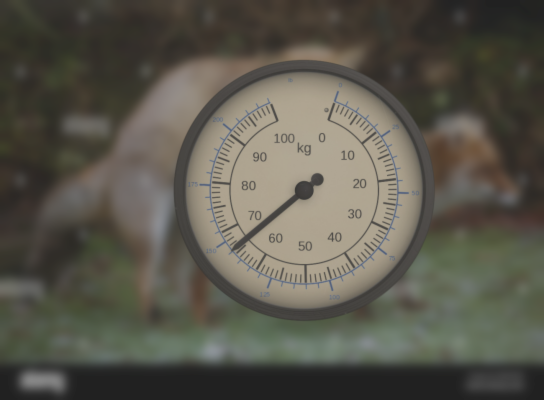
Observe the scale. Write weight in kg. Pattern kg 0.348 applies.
kg 66
